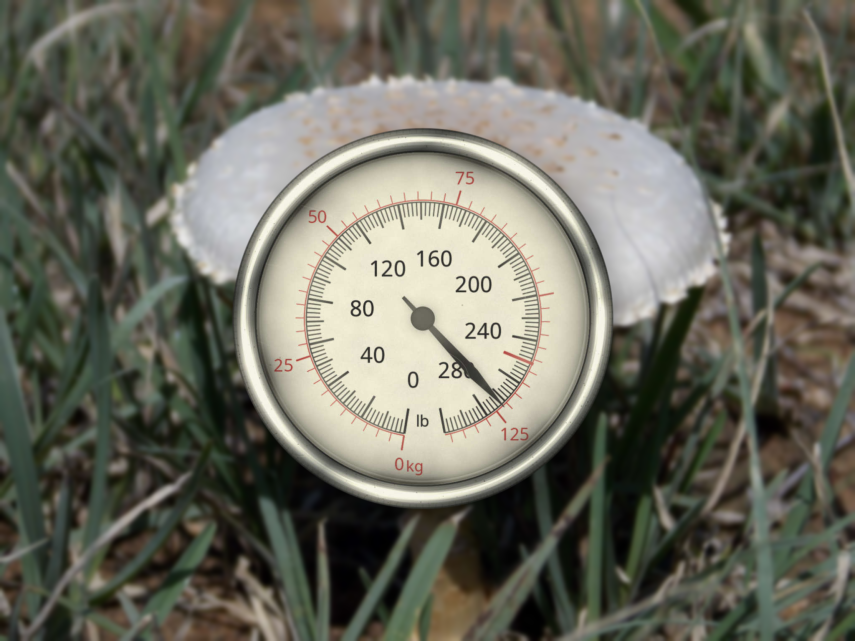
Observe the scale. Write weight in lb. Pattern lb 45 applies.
lb 272
